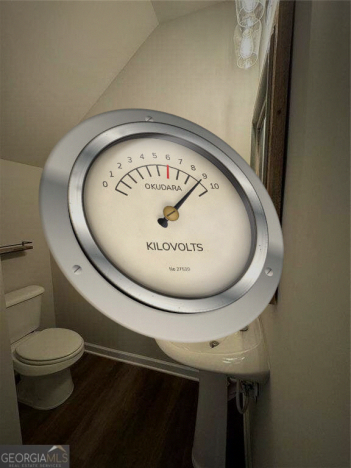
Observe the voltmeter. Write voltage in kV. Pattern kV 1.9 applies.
kV 9
